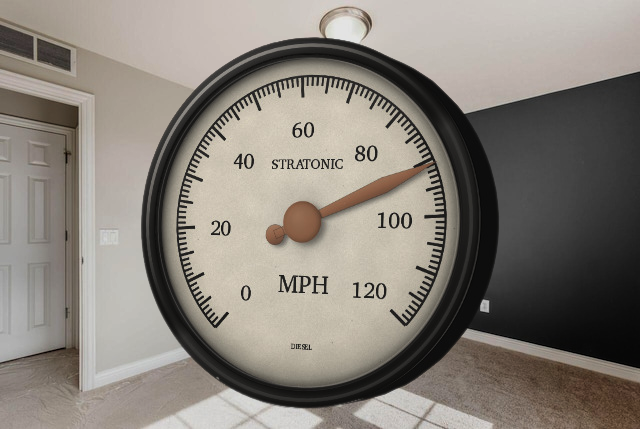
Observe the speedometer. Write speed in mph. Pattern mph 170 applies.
mph 91
